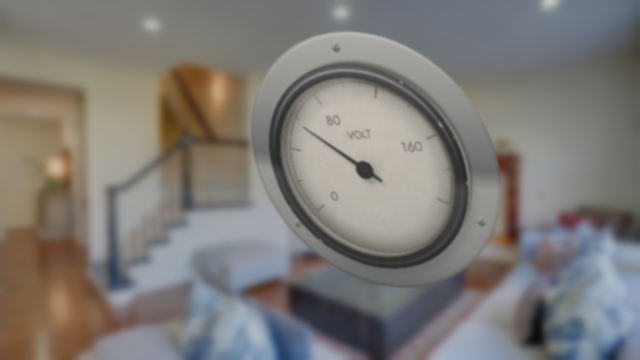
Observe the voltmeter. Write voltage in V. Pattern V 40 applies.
V 60
